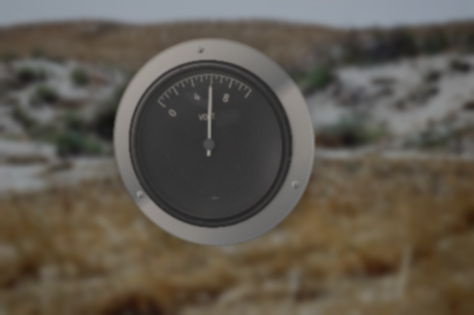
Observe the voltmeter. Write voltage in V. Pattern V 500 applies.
V 6
